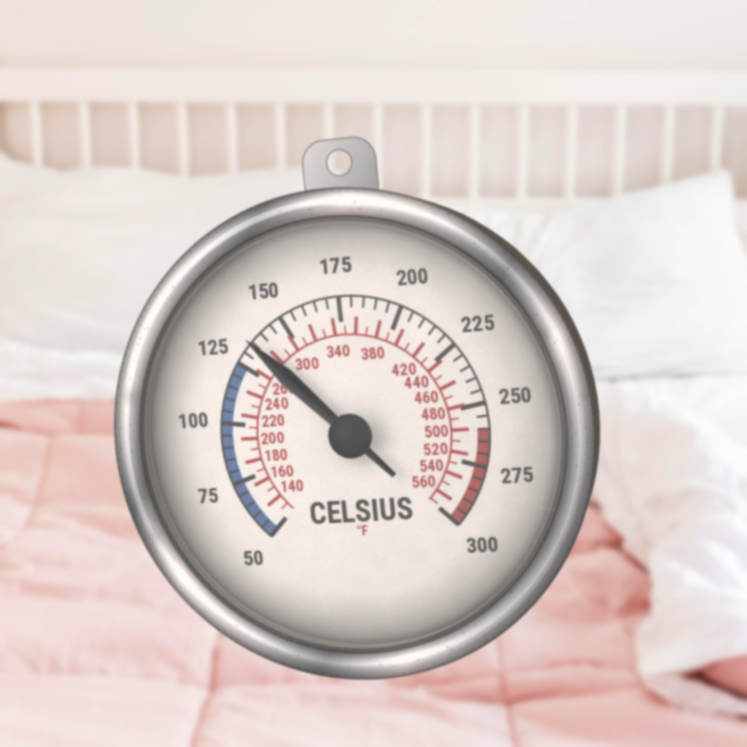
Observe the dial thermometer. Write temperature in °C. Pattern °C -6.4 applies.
°C 135
